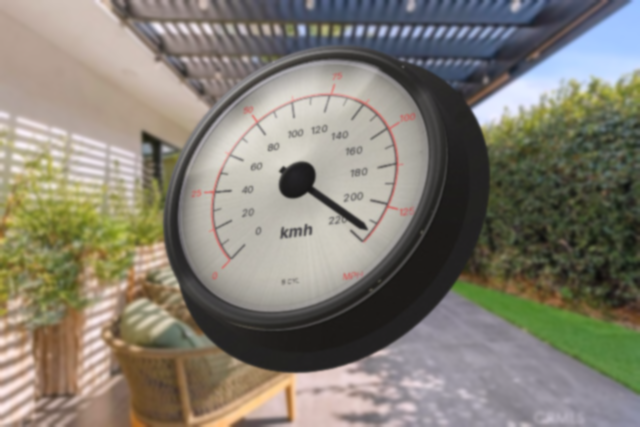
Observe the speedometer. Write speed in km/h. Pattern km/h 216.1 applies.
km/h 215
